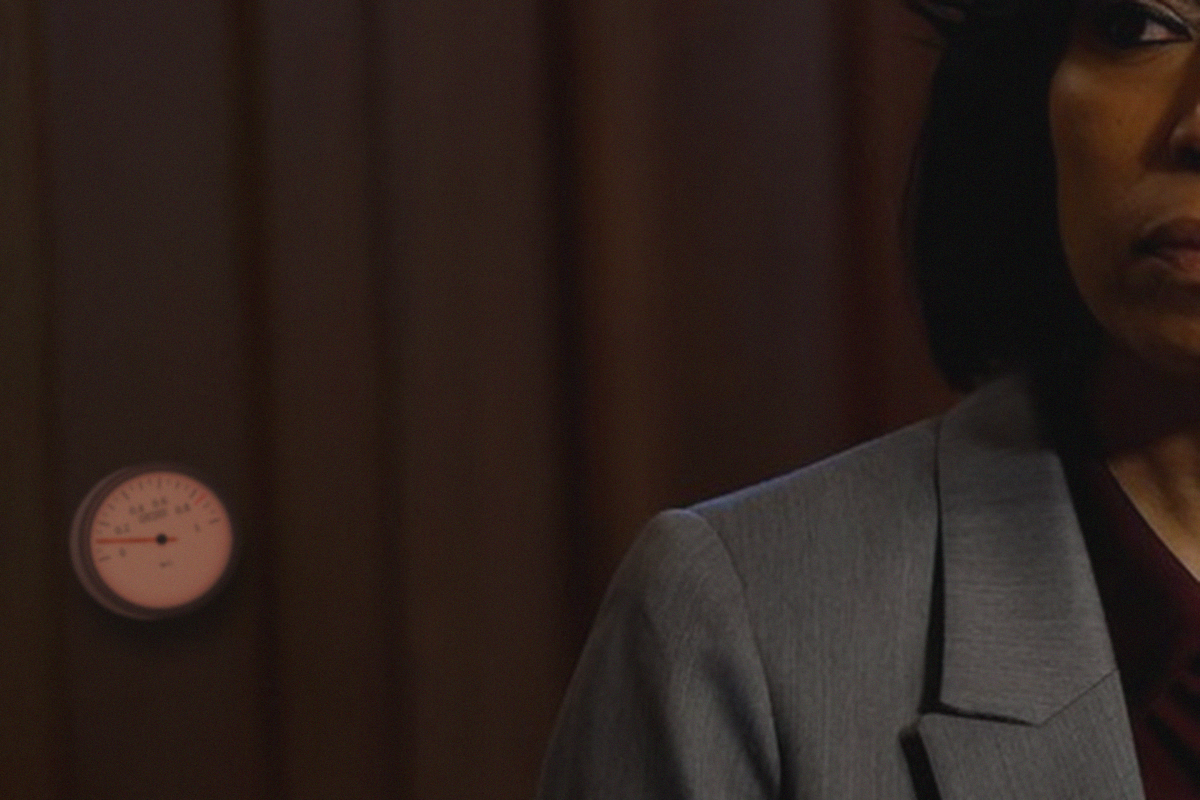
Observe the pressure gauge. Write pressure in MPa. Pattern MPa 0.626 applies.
MPa 0.1
